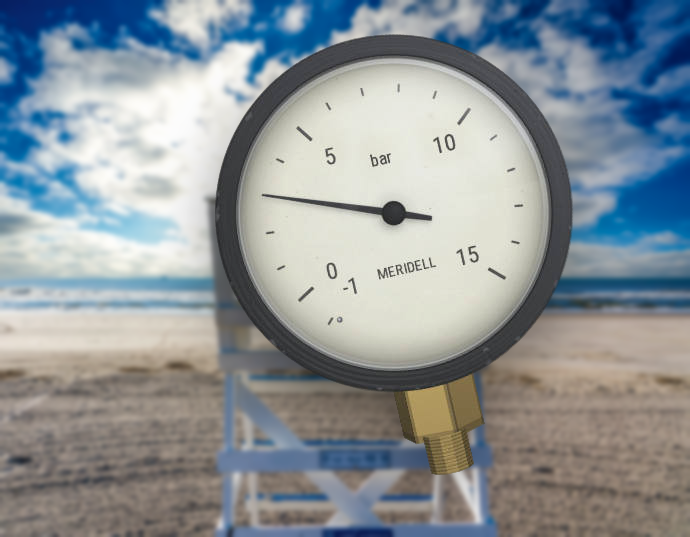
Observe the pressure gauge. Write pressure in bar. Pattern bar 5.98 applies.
bar 3
